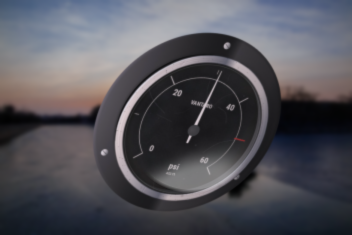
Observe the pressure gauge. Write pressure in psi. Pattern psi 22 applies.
psi 30
